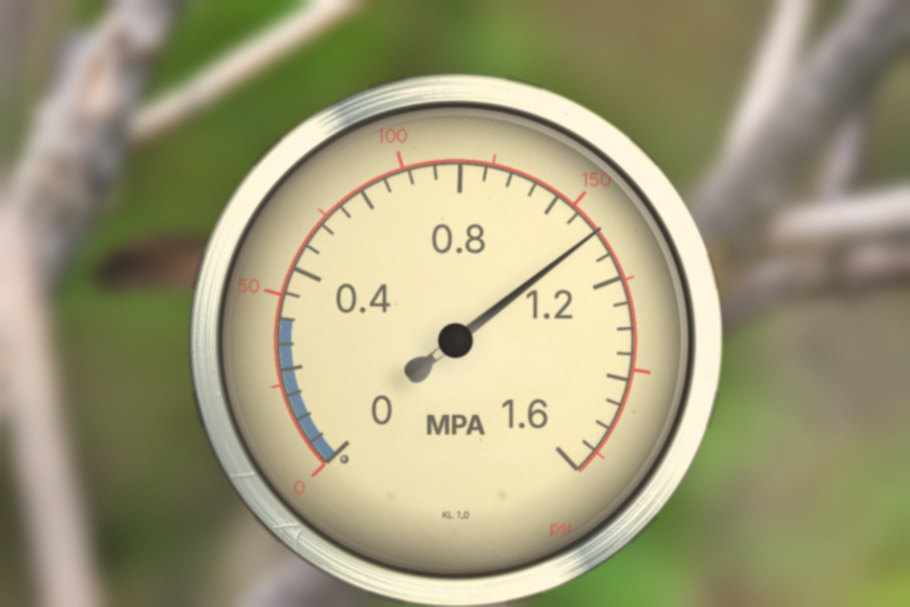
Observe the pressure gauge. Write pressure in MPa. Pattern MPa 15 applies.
MPa 1.1
